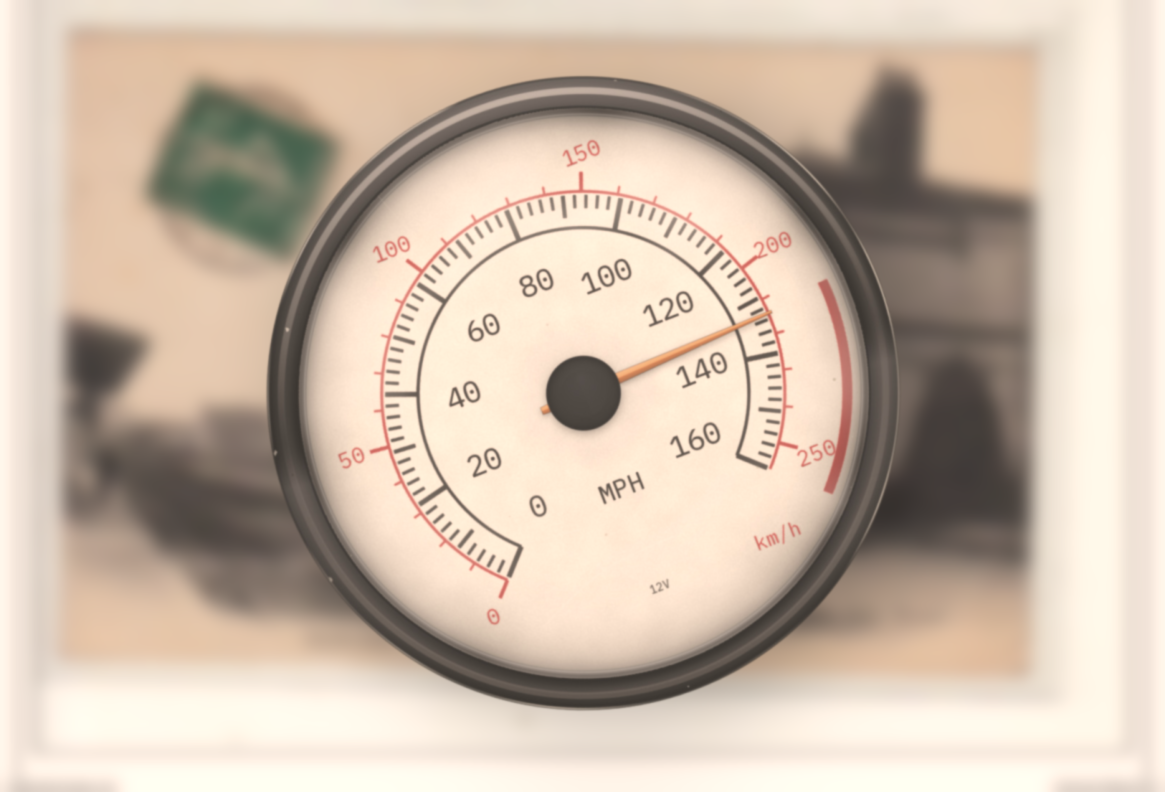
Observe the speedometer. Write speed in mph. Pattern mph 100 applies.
mph 133
